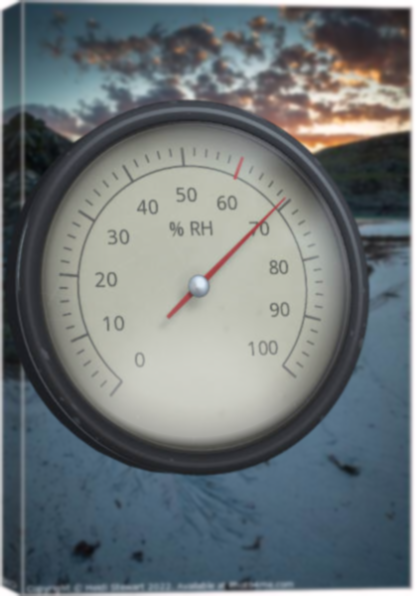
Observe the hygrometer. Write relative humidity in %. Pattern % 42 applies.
% 69
